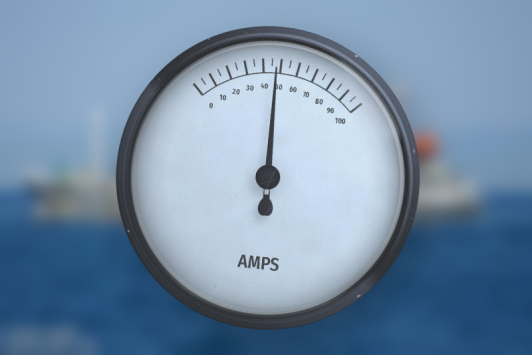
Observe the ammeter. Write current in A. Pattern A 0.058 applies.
A 47.5
